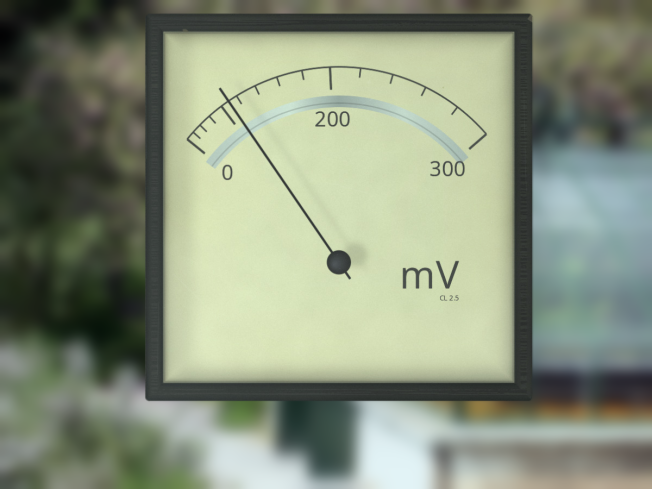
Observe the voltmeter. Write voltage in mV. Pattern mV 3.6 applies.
mV 110
